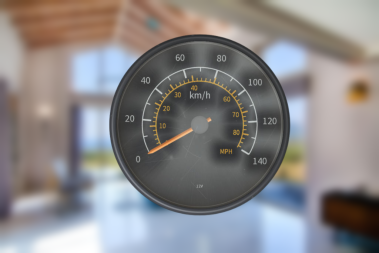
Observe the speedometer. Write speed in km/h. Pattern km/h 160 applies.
km/h 0
